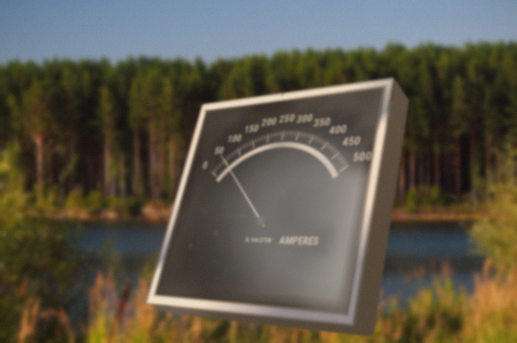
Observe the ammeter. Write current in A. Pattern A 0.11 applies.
A 50
